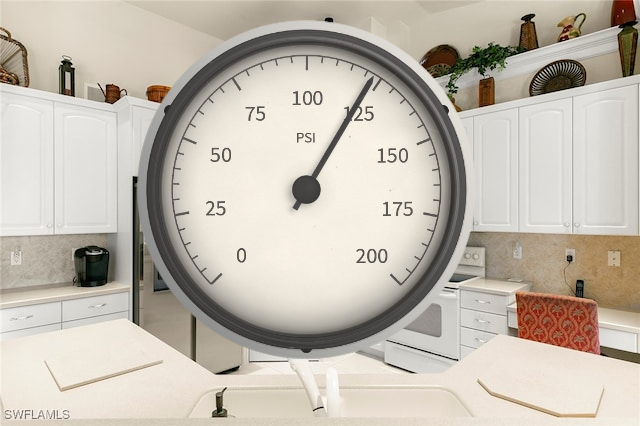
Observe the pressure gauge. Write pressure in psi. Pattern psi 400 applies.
psi 122.5
